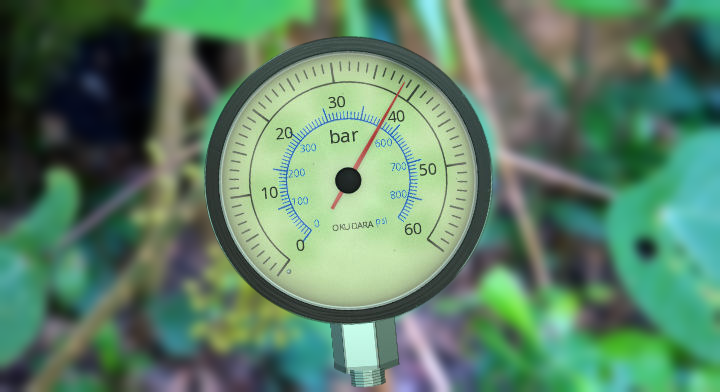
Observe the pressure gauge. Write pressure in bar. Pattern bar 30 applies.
bar 38.5
